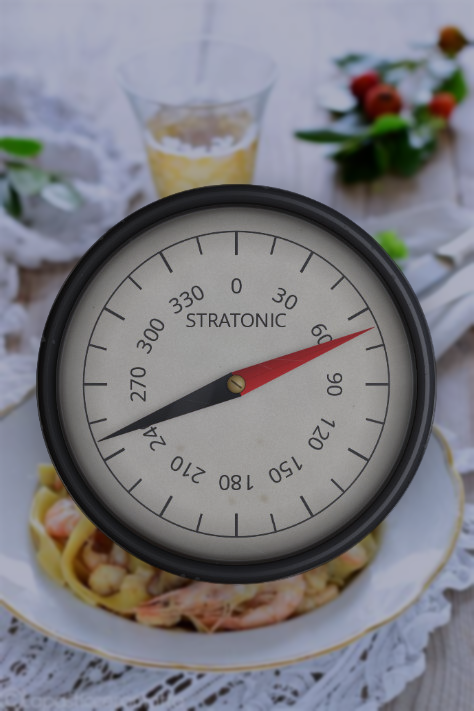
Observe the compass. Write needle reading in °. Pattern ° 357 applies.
° 67.5
